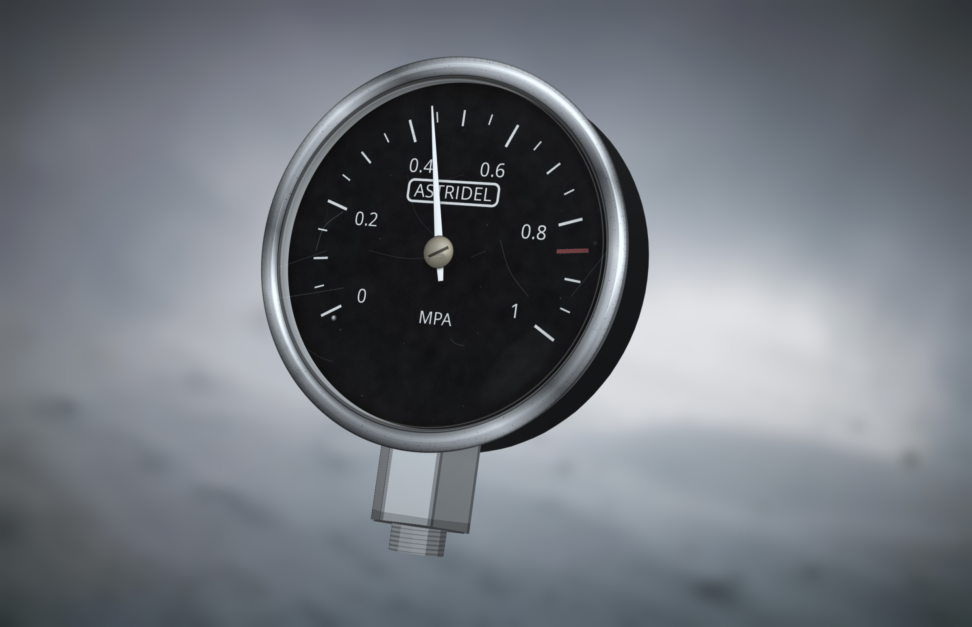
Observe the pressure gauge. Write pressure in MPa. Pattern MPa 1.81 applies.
MPa 0.45
